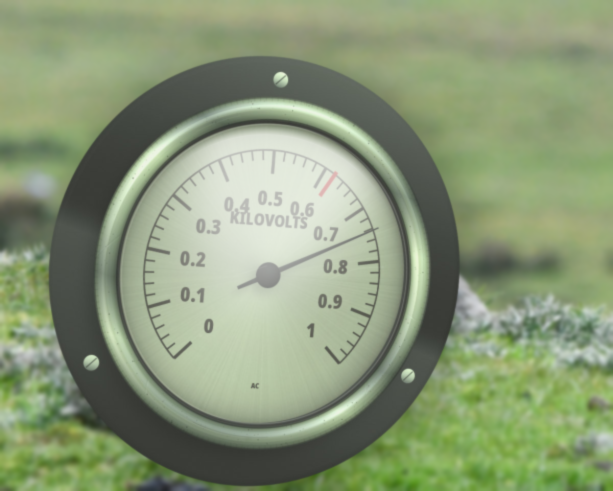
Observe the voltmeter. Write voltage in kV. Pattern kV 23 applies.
kV 0.74
